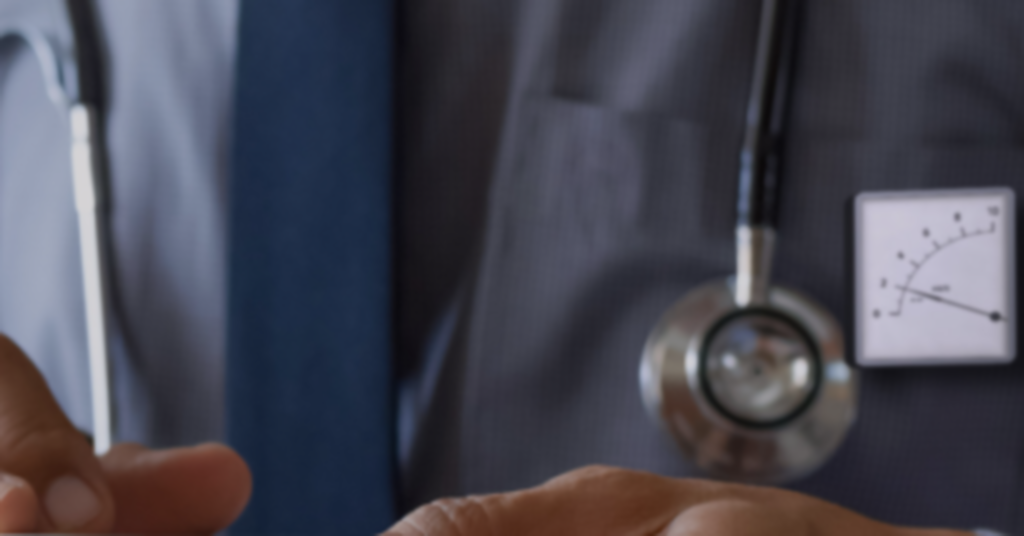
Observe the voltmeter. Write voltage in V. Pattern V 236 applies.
V 2
